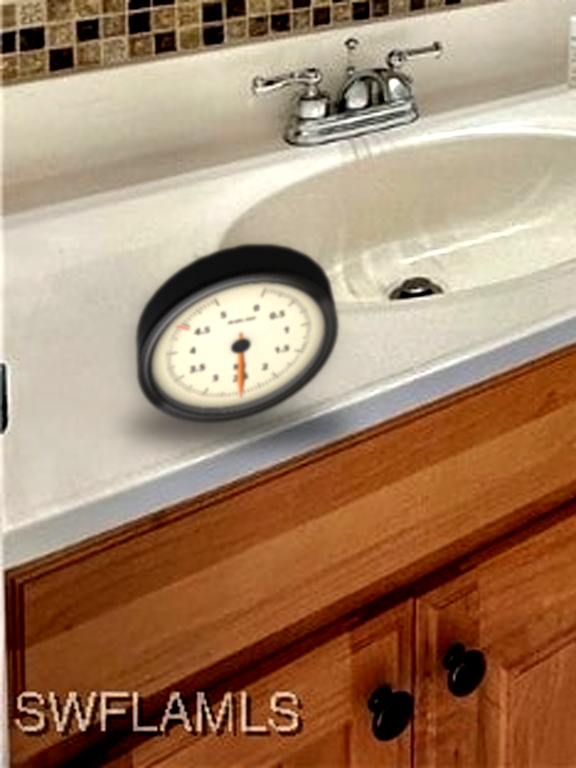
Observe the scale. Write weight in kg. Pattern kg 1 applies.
kg 2.5
